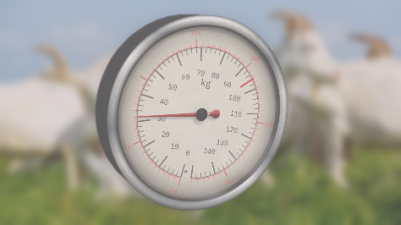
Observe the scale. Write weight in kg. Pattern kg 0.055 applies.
kg 32
